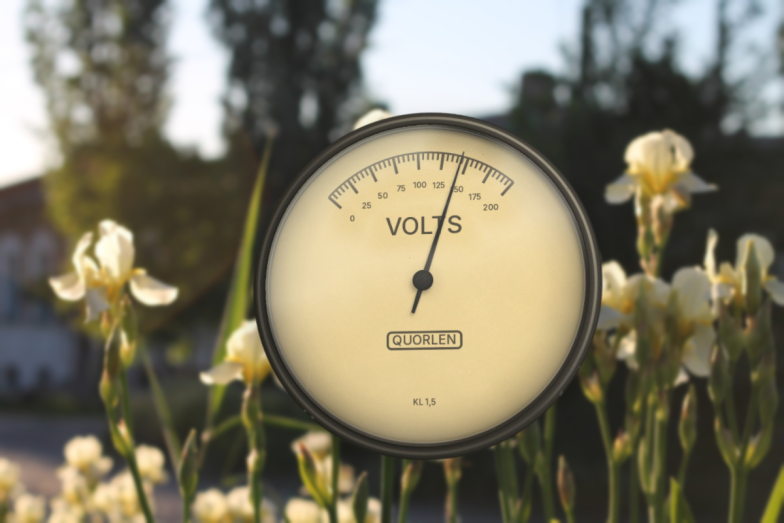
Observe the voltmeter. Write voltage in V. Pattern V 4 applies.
V 145
